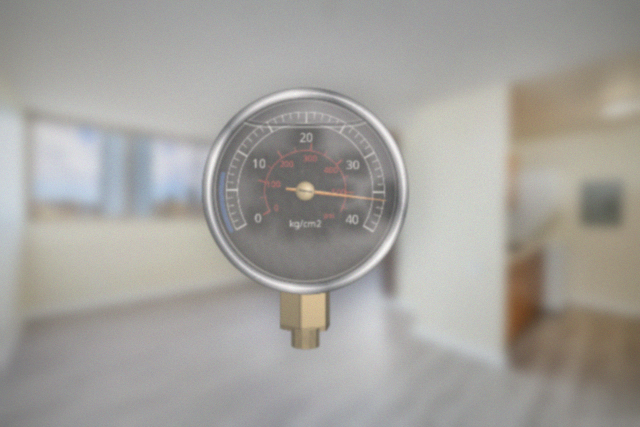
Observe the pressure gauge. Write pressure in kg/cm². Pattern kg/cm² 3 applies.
kg/cm² 36
